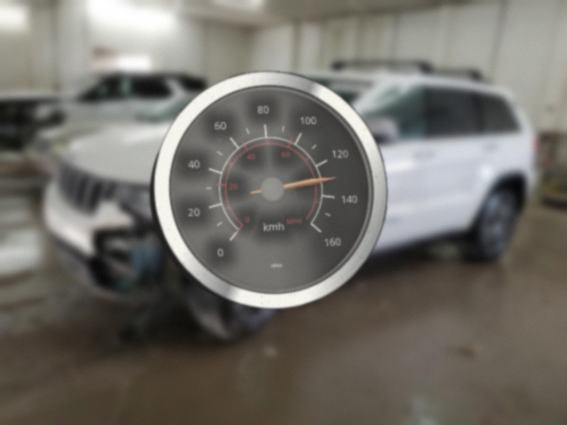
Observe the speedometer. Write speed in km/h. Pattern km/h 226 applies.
km/h 130
